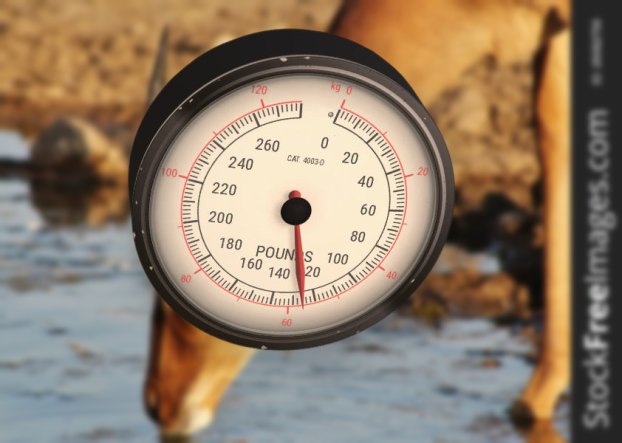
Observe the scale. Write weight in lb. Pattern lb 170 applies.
lb 126
